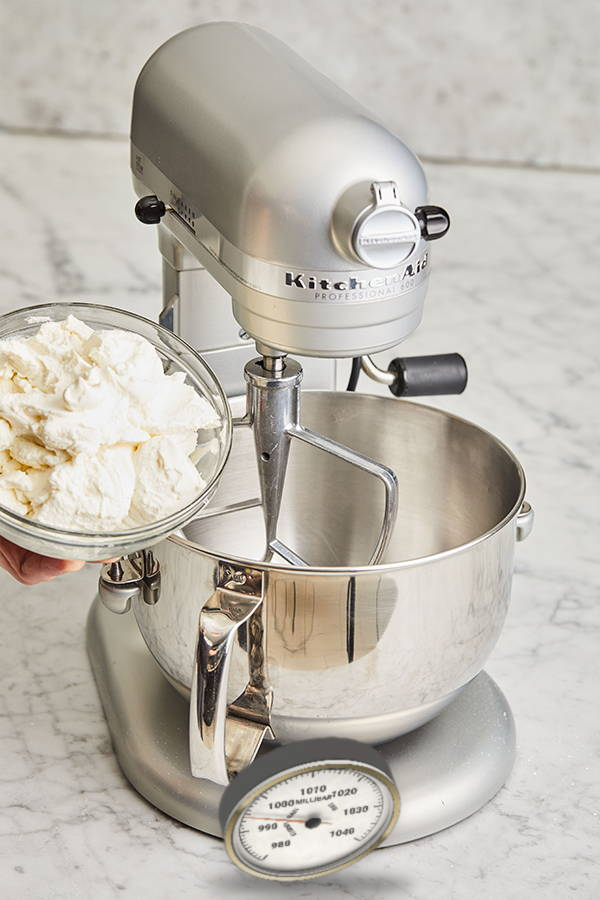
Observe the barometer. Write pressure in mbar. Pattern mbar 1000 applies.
mbar 995
